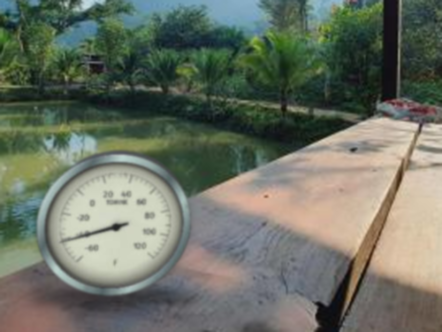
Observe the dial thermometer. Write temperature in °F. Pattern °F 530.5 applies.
°F -40
